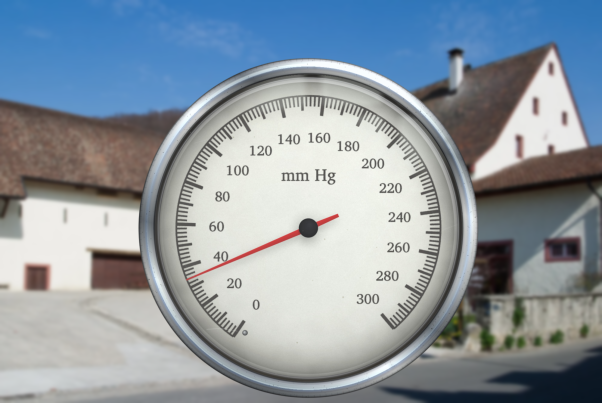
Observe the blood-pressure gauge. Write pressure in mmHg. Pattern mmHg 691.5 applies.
mmHg 34
